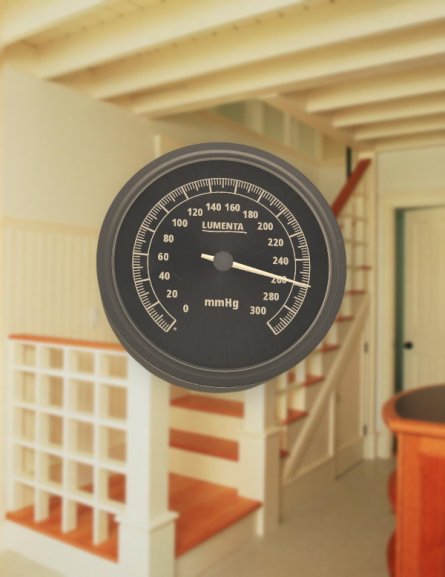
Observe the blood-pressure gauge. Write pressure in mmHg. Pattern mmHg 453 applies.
mmHg 260
